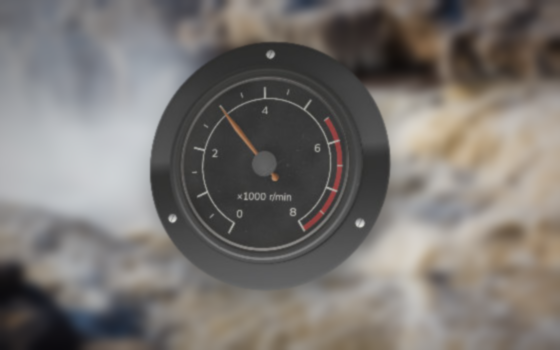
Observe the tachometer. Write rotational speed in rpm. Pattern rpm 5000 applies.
rpm 3000
